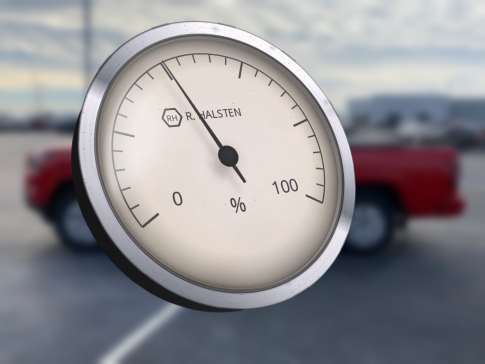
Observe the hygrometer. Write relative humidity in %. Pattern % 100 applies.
% 40
